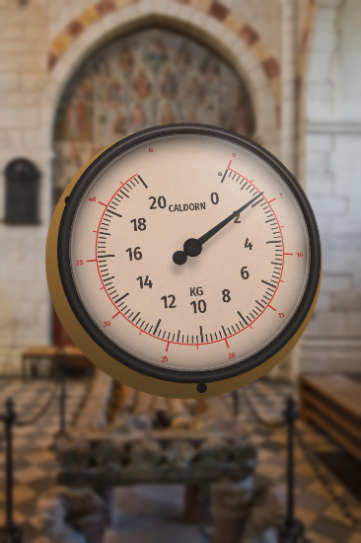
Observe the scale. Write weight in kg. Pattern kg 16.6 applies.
kg 1.8
